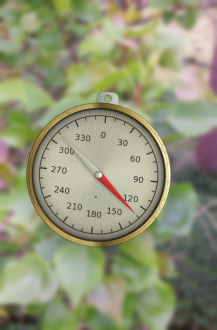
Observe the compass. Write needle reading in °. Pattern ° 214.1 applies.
° 130
